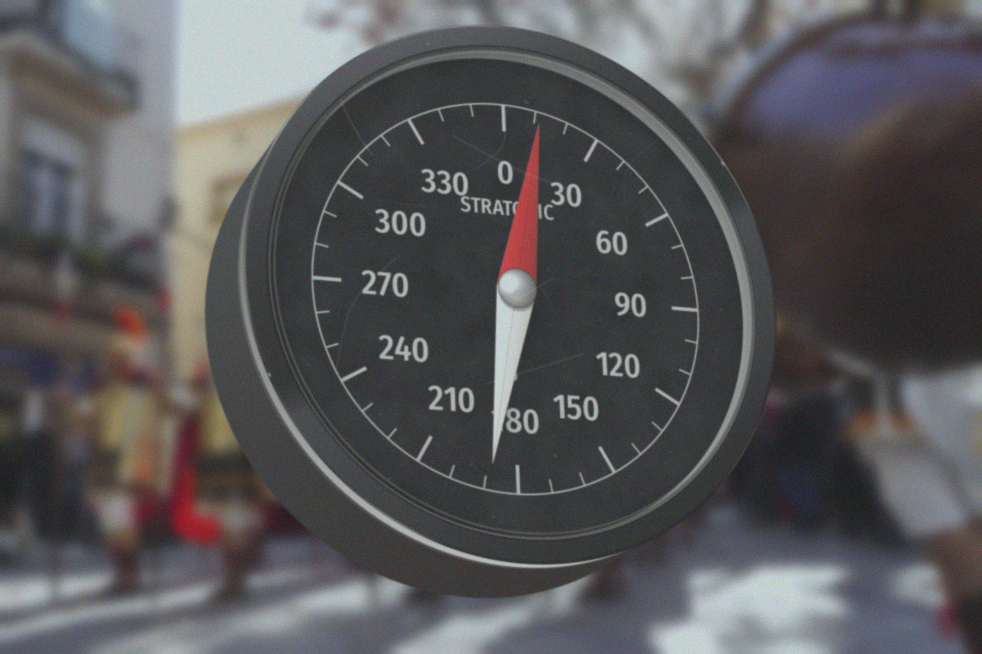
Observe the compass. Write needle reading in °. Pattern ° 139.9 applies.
° 10
